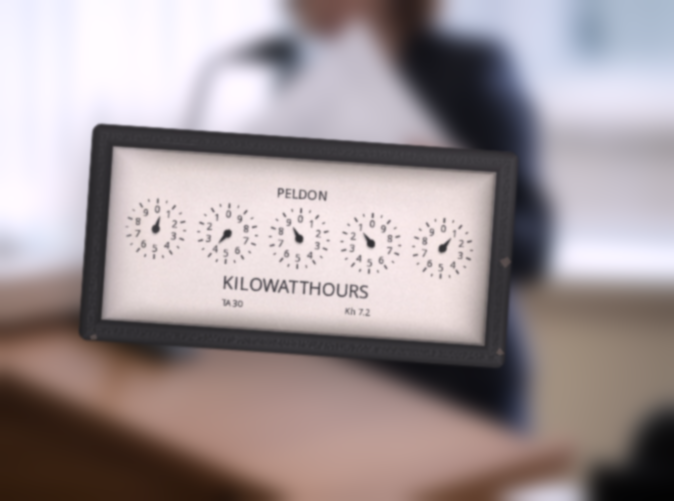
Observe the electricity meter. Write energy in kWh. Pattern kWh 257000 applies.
kWh 3911
